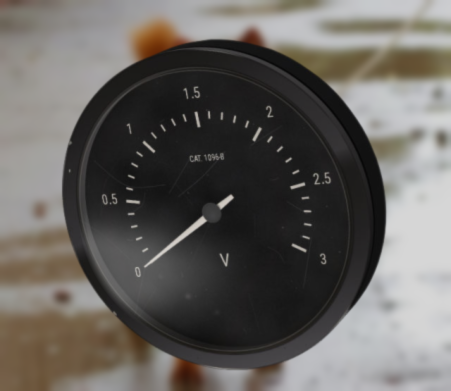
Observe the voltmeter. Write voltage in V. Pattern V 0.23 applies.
V 0
